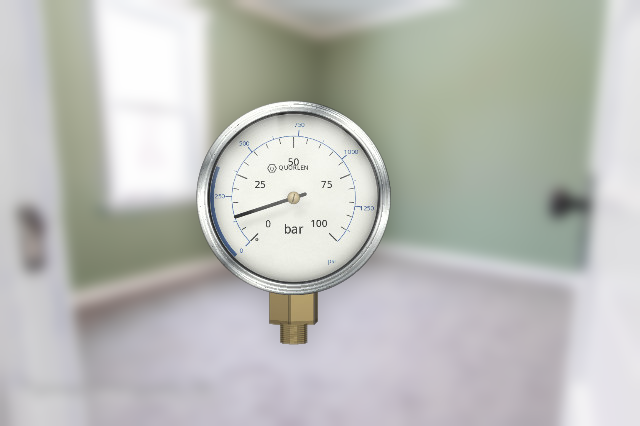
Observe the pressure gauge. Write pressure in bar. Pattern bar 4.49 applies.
bar 10
